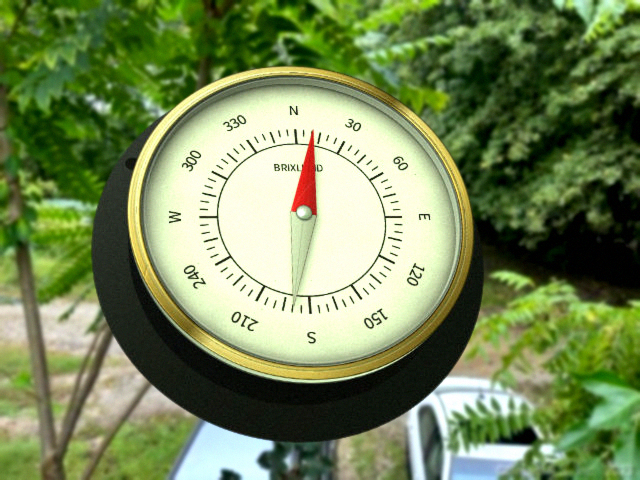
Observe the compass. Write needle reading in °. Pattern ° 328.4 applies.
° 10
